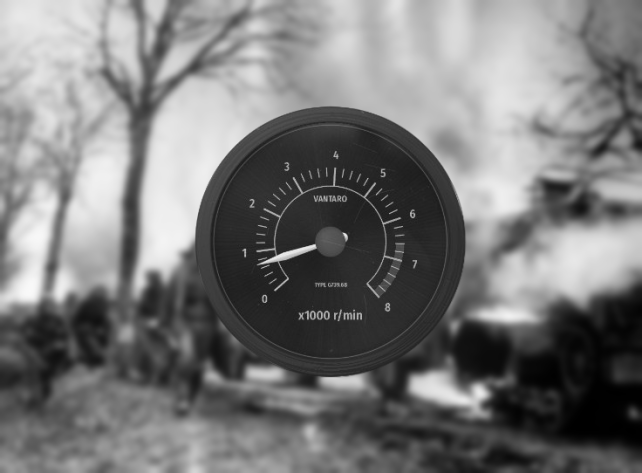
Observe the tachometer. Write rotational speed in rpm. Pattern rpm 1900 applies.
rpm 700
